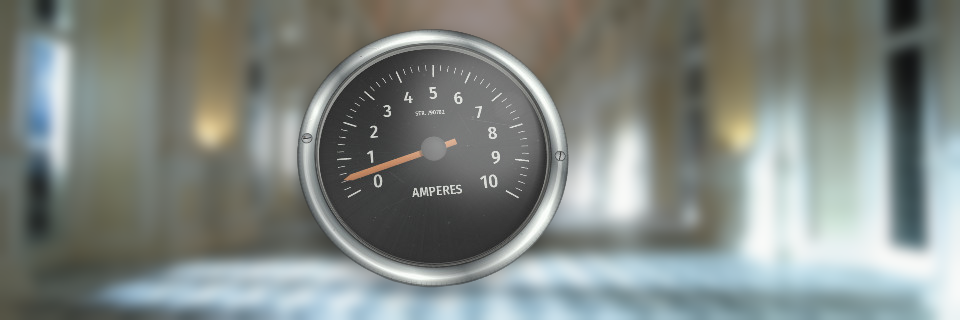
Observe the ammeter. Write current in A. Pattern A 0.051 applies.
A 0.4
